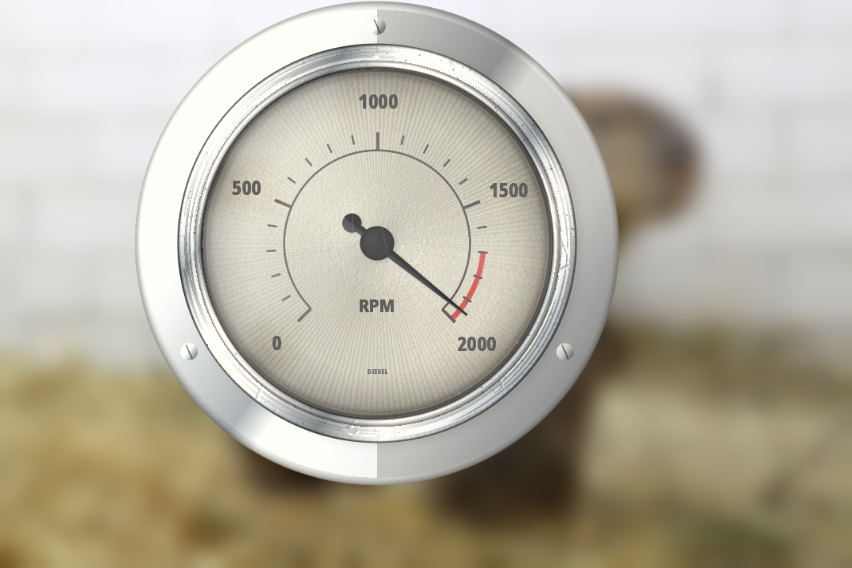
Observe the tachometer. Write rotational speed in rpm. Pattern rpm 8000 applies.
rpm 1950
